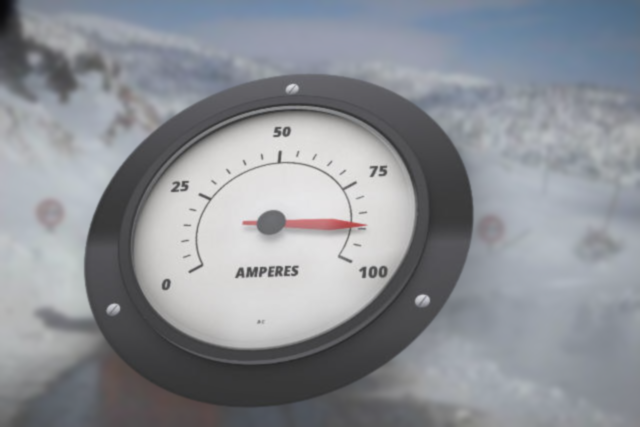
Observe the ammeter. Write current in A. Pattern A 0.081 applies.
A 90
